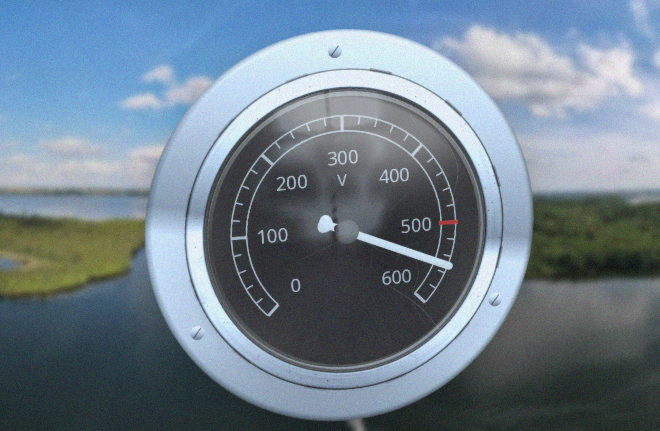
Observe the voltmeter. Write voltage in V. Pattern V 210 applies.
V 550
